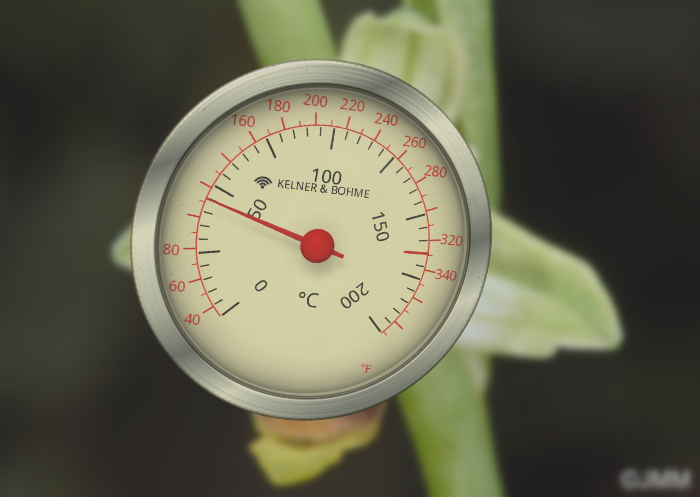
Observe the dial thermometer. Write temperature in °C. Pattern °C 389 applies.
°C 45
